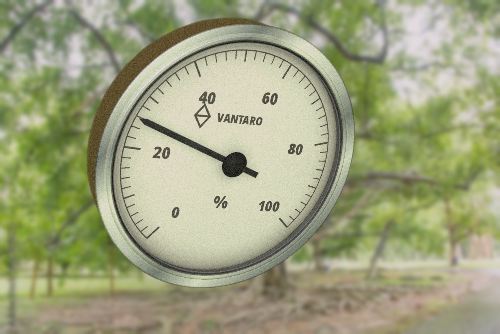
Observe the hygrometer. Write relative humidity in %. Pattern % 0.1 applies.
% 26
